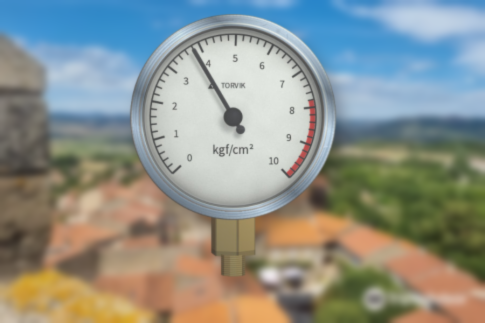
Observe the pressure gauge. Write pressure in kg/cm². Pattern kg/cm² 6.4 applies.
kg/cm² 3.8
